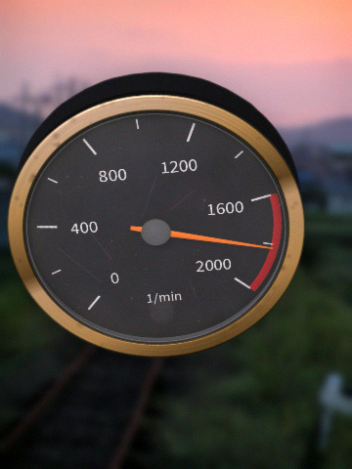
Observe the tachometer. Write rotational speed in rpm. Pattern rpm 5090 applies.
rpm 1800
